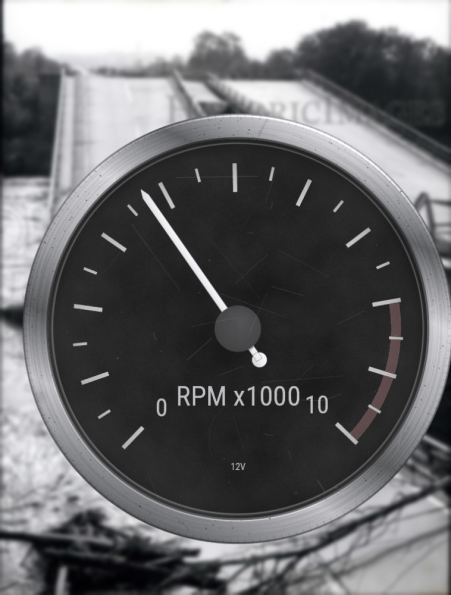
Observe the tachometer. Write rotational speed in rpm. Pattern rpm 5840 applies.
rpm 3750
